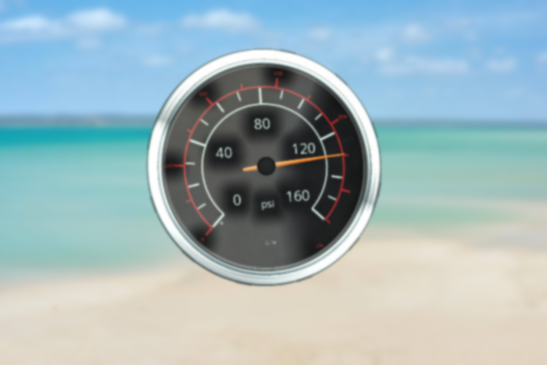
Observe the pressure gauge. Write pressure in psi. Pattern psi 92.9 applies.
psi 130
